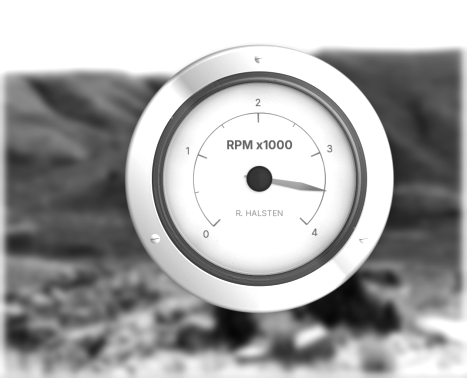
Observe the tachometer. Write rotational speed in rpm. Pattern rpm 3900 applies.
rpm 3500
